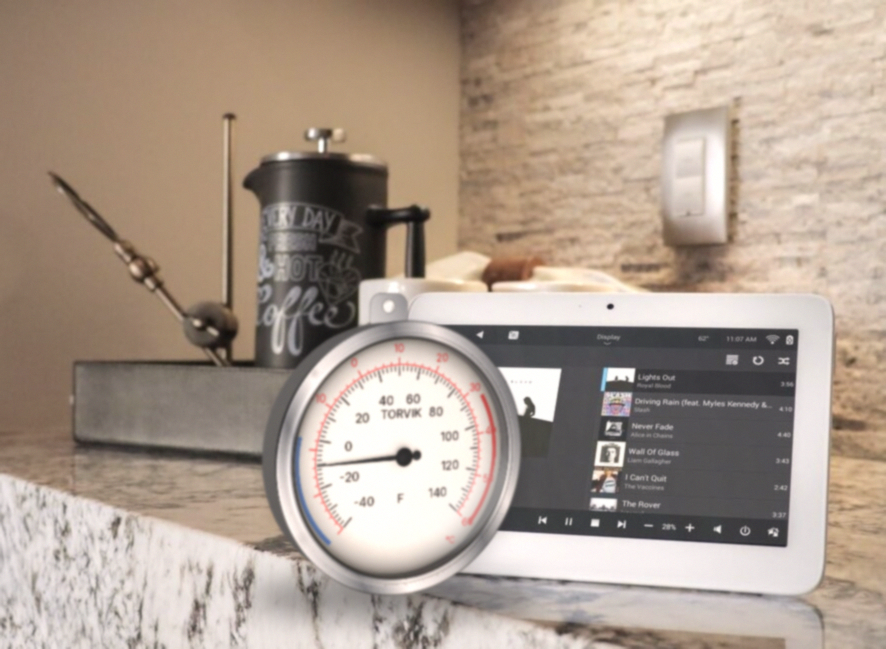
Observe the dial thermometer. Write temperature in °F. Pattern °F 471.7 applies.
°F -10
